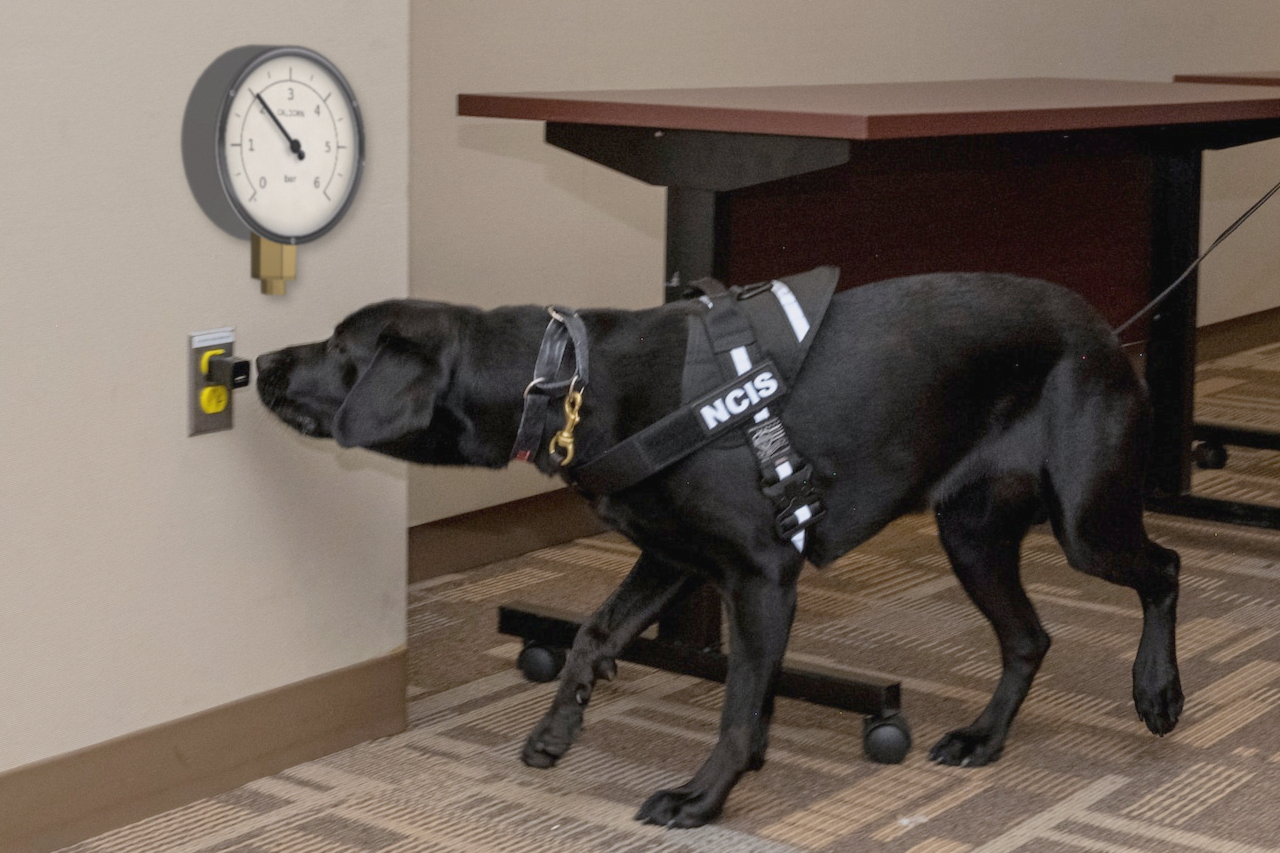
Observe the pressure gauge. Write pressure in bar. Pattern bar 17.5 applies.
bar 2
